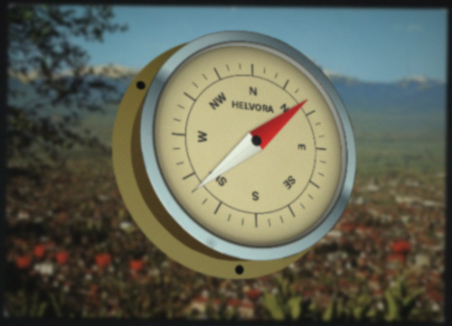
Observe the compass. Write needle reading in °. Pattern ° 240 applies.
° 50
